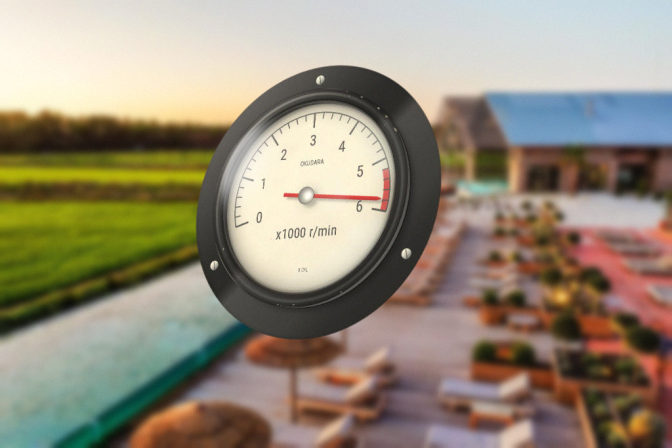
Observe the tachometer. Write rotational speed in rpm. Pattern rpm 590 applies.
rpm 5800
